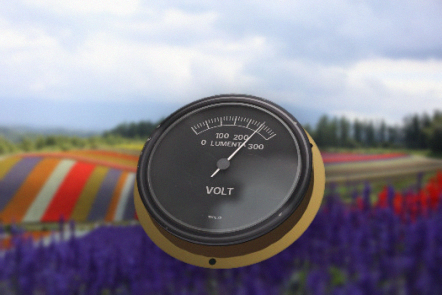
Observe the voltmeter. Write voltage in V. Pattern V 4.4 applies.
V 250
